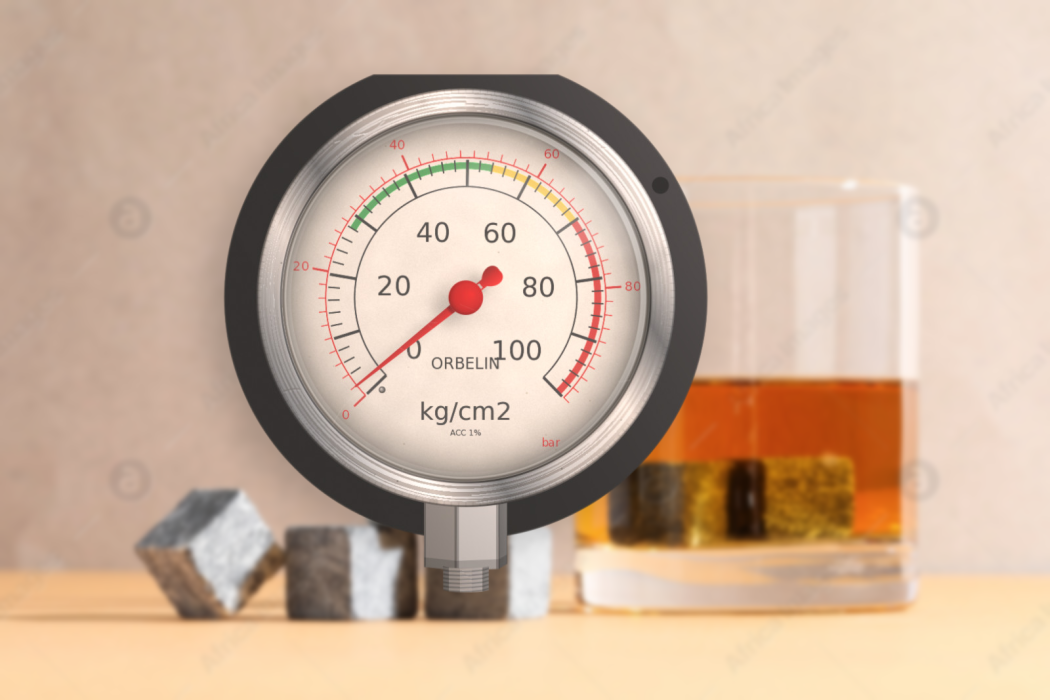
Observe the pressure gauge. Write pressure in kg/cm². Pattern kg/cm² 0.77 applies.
kg/cm² 2
